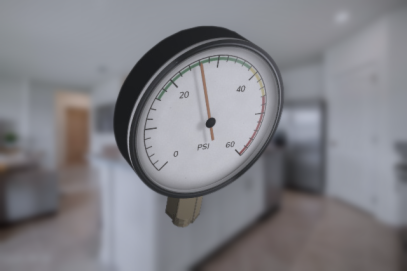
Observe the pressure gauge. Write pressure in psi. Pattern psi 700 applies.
psi 26
